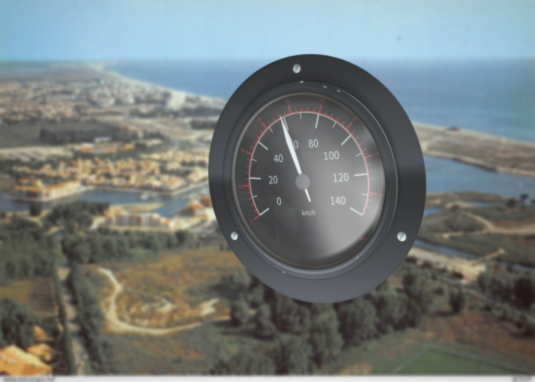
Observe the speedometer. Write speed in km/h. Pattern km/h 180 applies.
km/h 60
